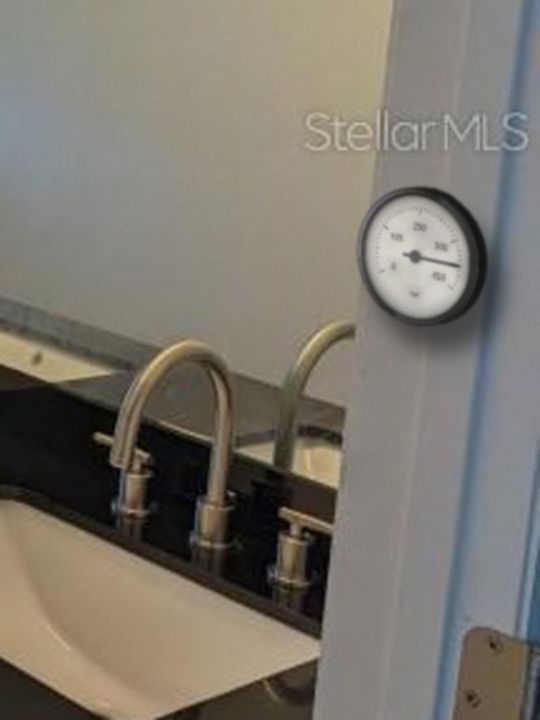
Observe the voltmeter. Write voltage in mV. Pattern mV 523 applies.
mV 350
